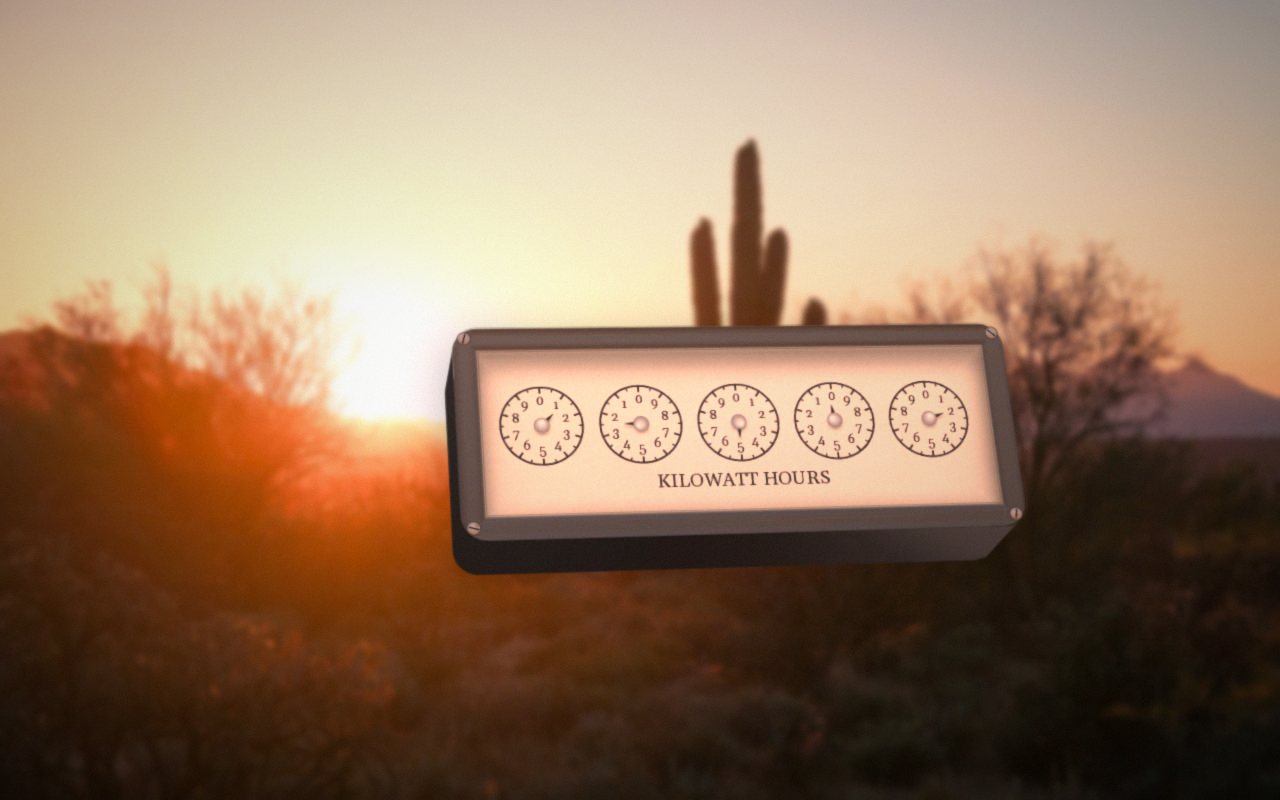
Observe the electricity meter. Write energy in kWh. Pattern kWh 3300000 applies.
kWh 12502
